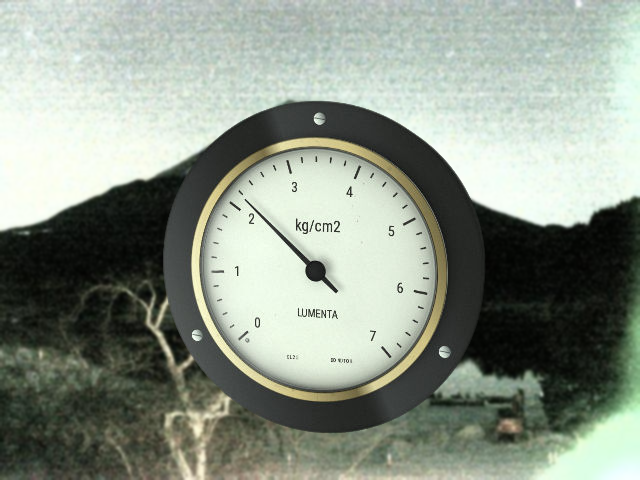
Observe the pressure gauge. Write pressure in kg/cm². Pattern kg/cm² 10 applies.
kg/cm² 2.2
